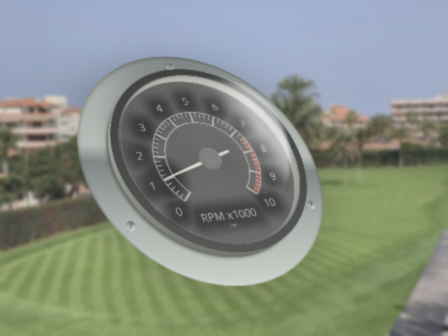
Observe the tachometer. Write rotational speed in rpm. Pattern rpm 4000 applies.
rpm 1000
